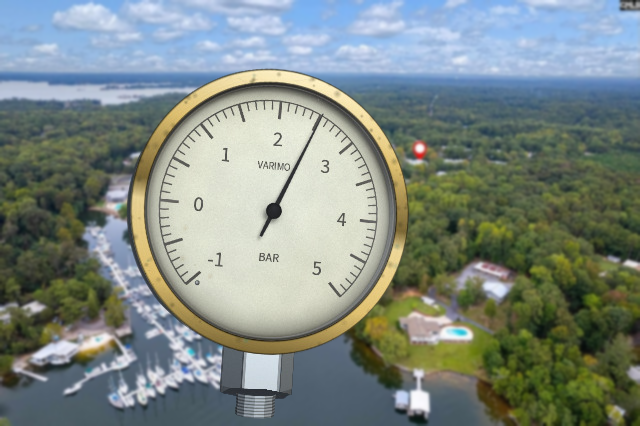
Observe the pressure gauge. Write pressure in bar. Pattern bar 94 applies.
bar 2.5
